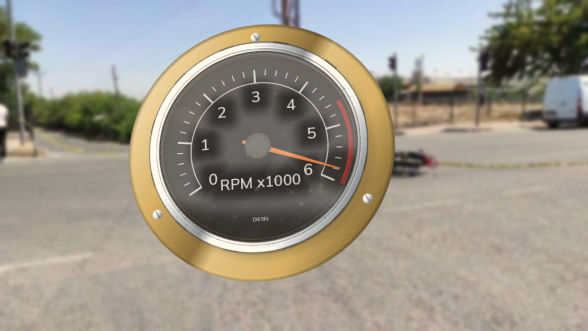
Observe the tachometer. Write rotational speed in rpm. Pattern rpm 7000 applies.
rpm 5800
